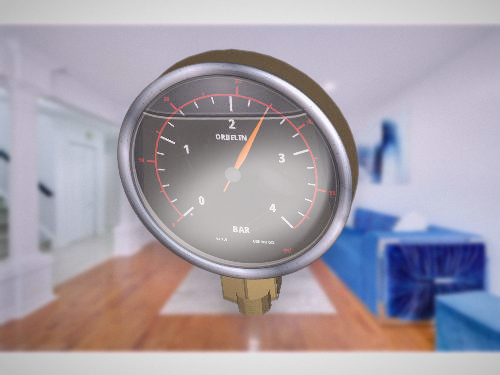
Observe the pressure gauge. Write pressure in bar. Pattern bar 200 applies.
bar 2.4
